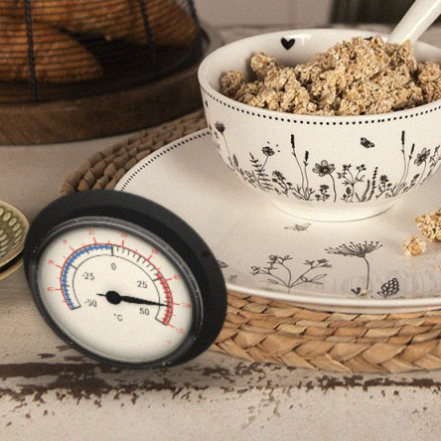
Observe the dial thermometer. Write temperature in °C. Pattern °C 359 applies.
°C 37.5
